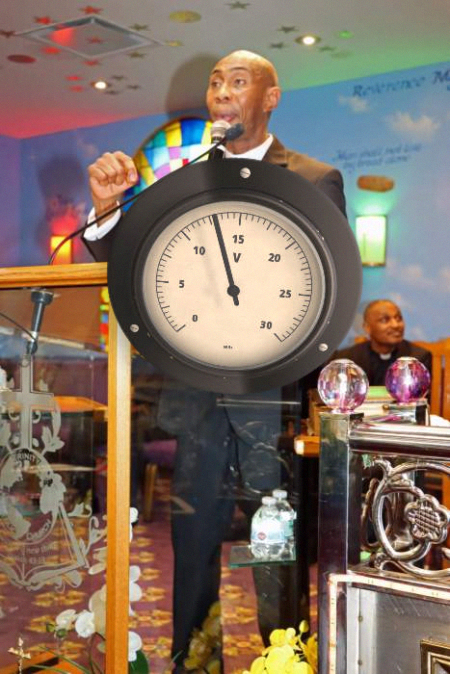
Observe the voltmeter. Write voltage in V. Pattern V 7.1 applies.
V 13
